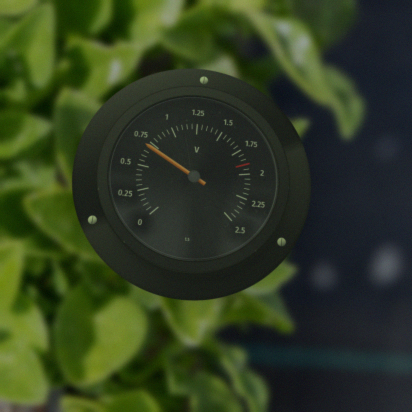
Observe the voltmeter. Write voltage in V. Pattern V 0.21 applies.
V 0.7
